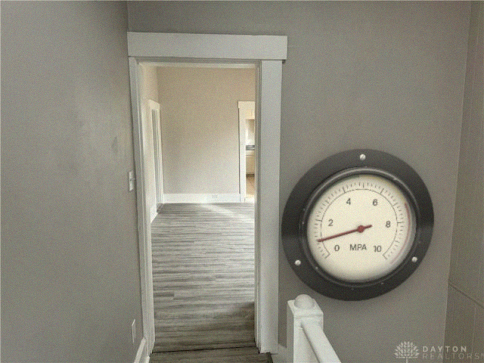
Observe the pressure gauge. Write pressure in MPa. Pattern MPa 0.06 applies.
MPa 1
